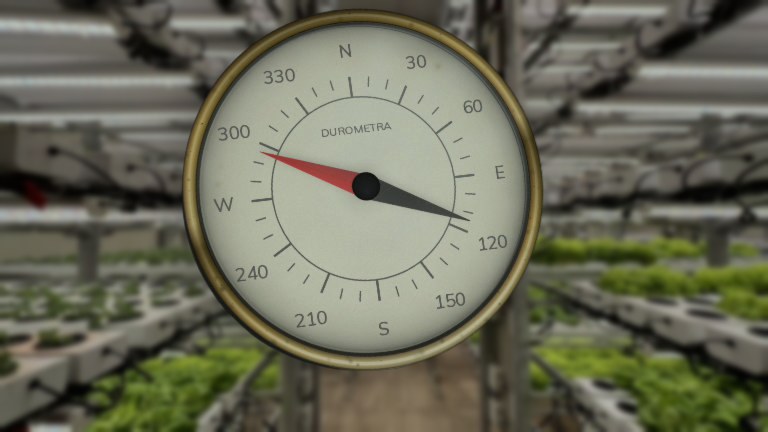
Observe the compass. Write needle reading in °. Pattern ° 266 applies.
° 295
